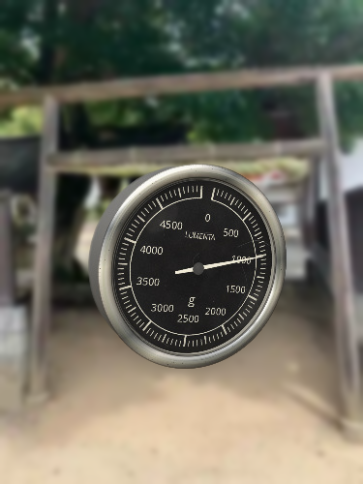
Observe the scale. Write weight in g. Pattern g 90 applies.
g 1000
